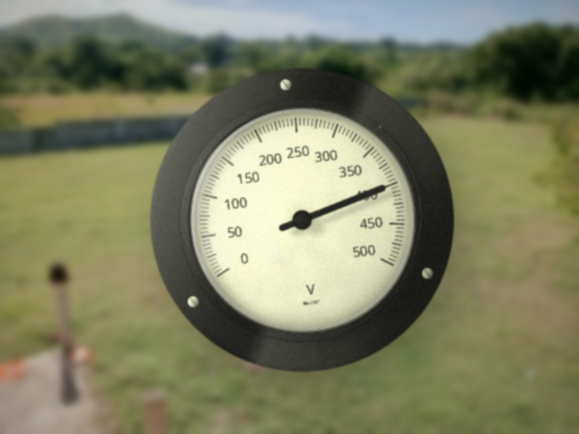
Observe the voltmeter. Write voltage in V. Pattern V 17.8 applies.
V 400
